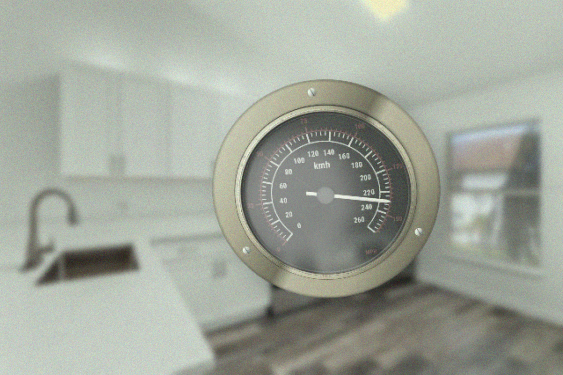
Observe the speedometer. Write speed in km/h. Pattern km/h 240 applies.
km/h 228
